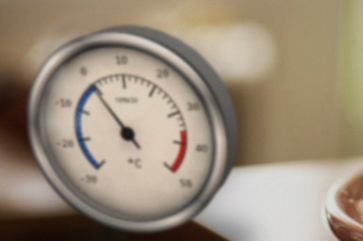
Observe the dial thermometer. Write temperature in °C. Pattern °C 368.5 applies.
°C 0
